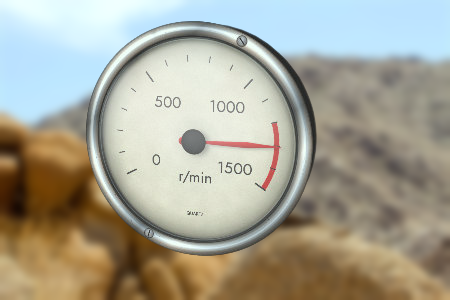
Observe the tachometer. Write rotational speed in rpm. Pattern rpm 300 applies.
rpm 1300
